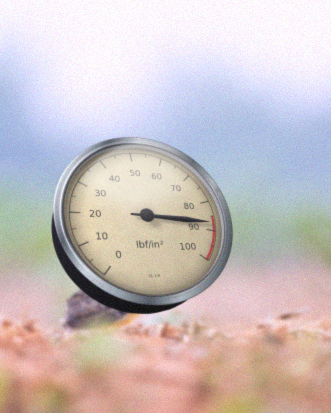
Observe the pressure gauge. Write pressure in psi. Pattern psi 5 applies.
psi 87.5
